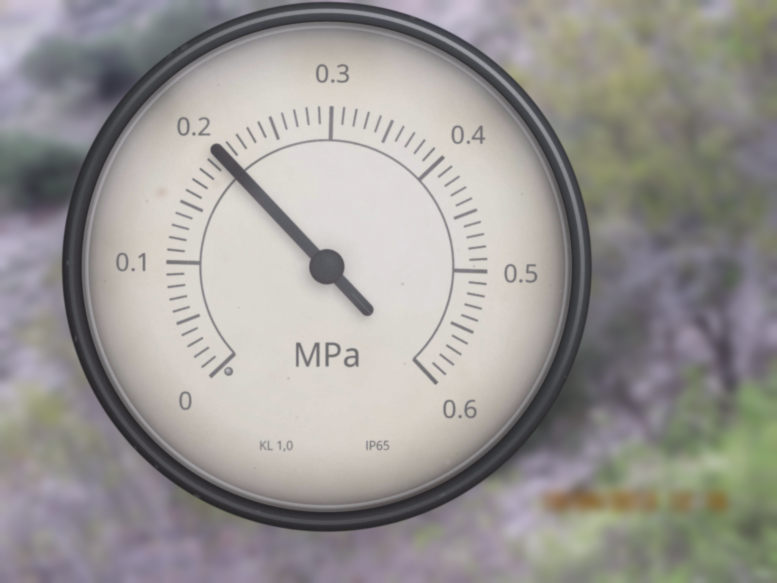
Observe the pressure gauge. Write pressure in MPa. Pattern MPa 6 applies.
MPa 0.2
